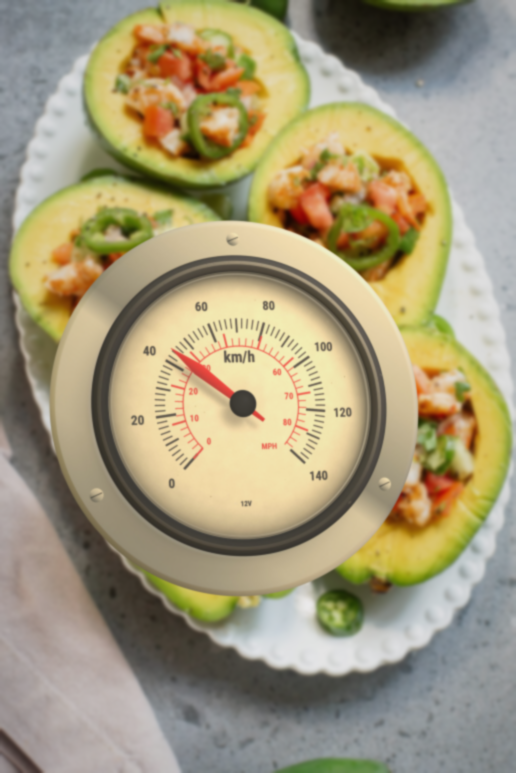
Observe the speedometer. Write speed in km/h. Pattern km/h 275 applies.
km/h 44
